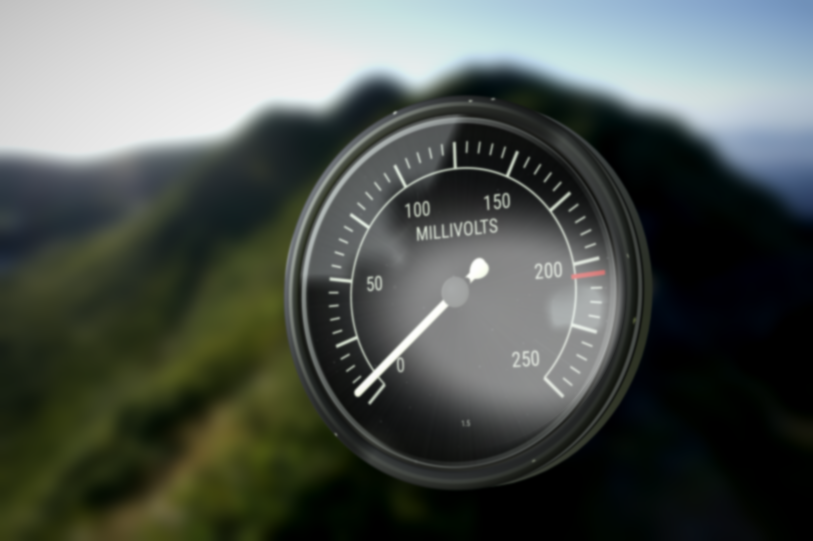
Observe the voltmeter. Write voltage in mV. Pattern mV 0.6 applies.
mV 5
